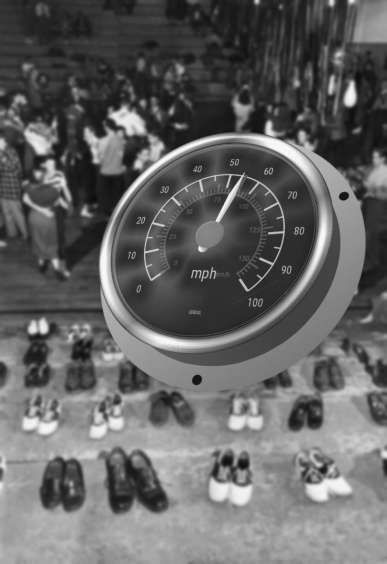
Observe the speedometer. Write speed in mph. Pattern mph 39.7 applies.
mph 55
